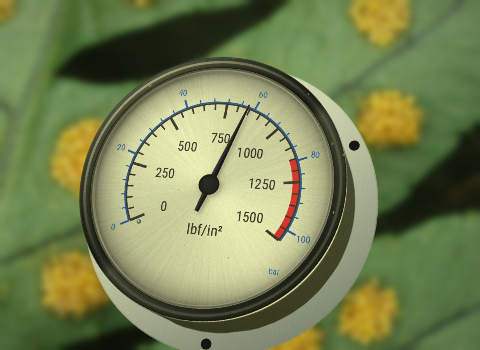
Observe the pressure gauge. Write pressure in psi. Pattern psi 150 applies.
psi 850
